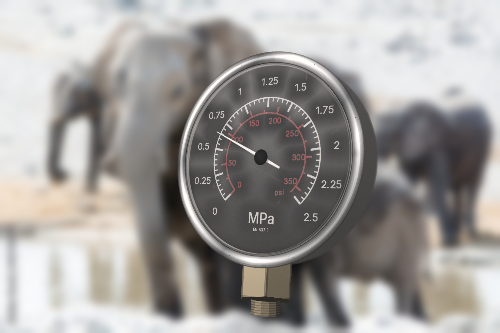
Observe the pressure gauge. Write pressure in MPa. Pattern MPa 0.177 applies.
MPa 0.65
